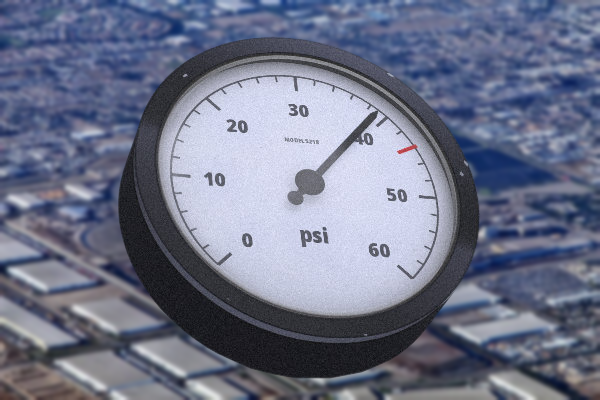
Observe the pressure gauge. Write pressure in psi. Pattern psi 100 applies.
psi 39
